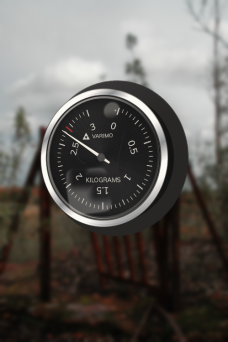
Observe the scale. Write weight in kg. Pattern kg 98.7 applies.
kg 2.65
